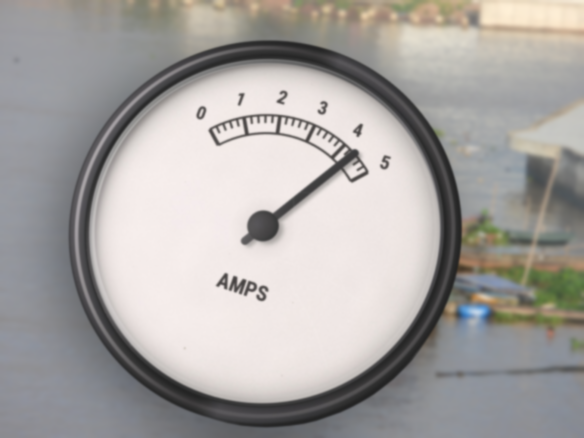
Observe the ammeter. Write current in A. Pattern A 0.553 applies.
A 4.4
